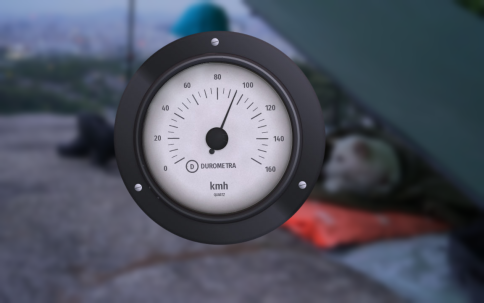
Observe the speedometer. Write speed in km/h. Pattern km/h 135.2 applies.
km/h 95
